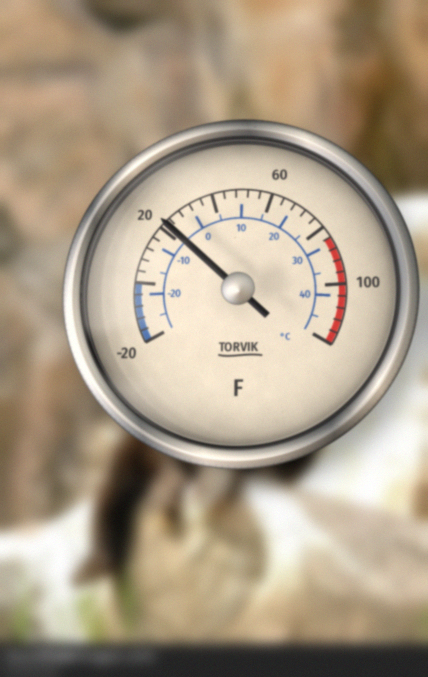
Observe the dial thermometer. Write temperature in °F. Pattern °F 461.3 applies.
°F 22
